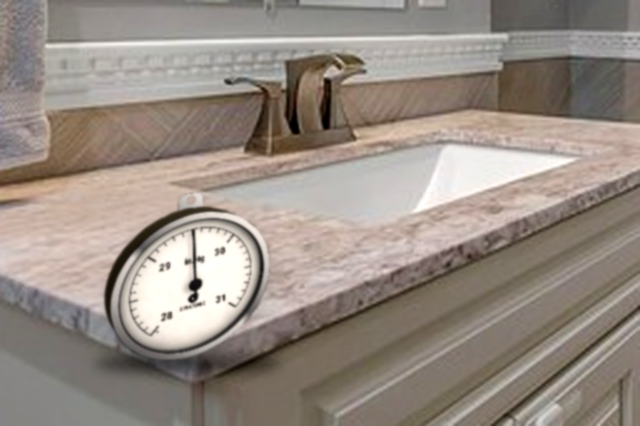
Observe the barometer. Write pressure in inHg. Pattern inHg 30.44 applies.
inHg 29.5
